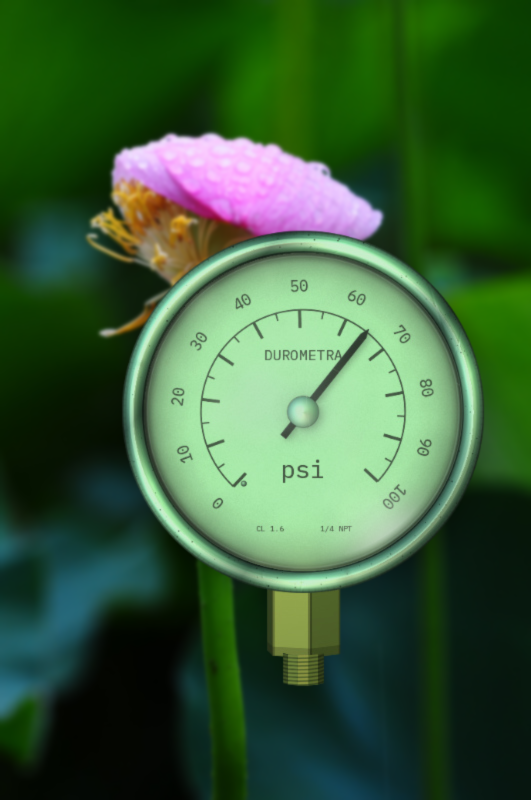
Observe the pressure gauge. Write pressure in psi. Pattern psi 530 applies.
psi 65
